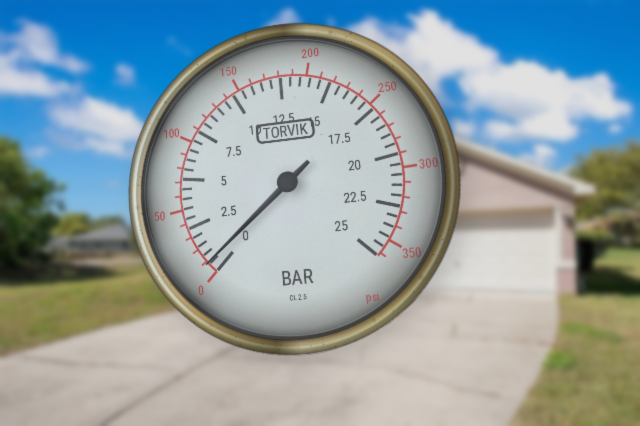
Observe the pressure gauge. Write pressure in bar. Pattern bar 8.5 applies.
bar 0.5
